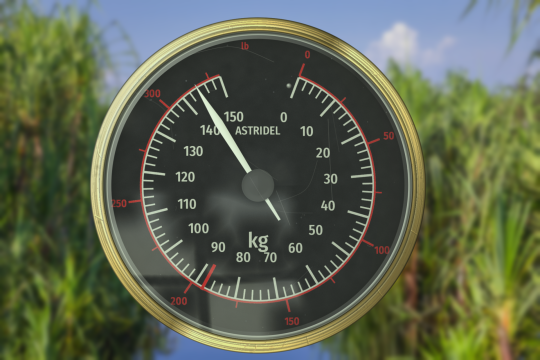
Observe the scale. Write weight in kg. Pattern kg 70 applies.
kg 144
